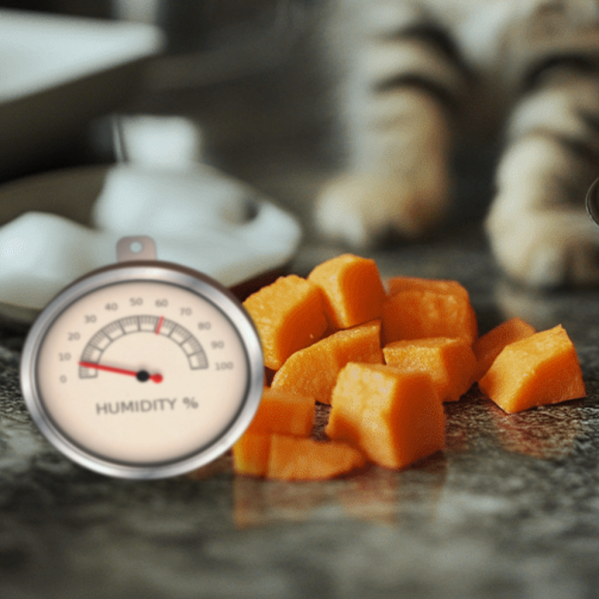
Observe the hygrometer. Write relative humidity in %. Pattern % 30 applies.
% 10
